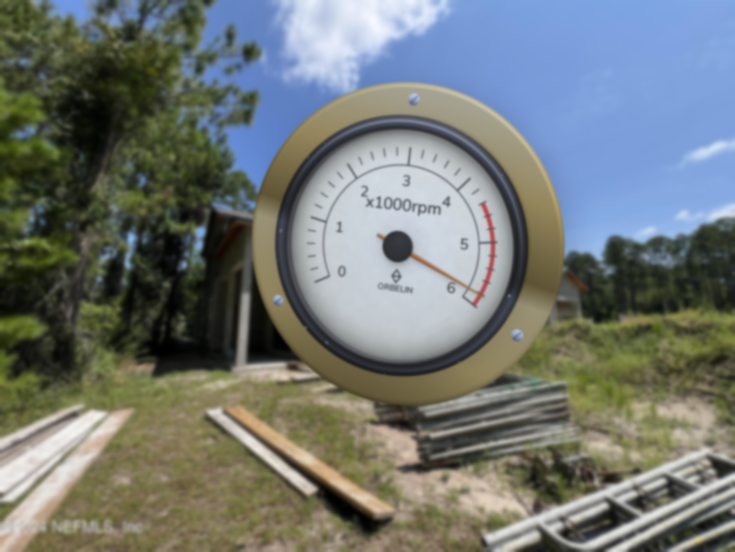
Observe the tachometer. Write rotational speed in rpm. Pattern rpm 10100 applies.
rpm 5800
